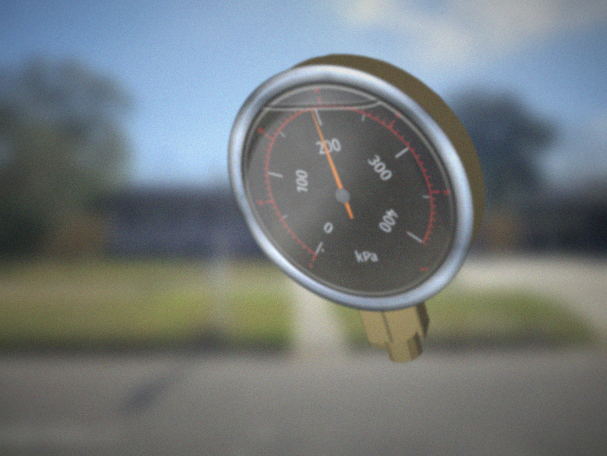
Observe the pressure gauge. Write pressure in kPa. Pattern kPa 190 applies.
kPa 200
